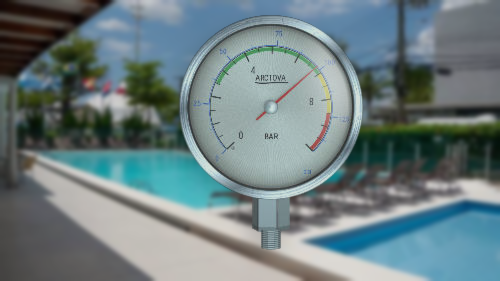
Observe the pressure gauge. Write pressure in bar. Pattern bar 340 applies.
bar 6.75
